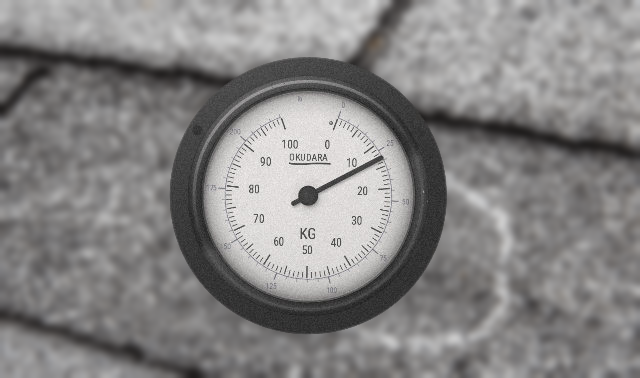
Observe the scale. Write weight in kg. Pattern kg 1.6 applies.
kg 13
